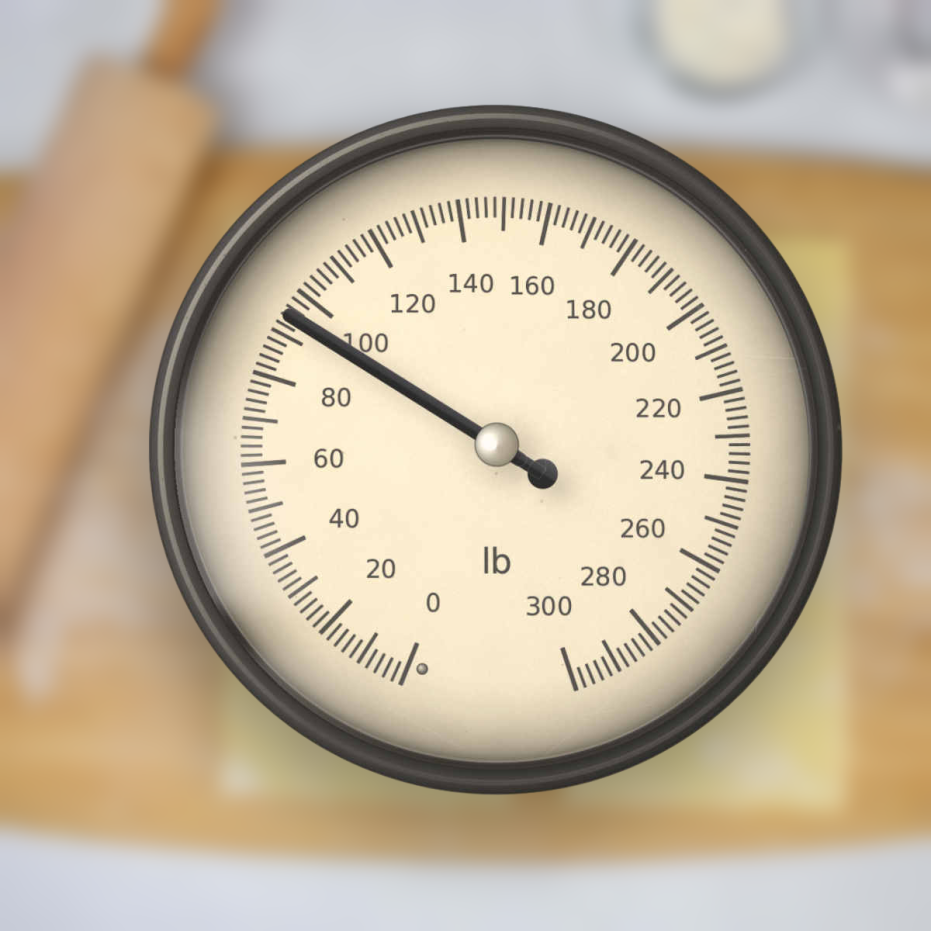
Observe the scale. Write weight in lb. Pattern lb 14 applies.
lb 94
